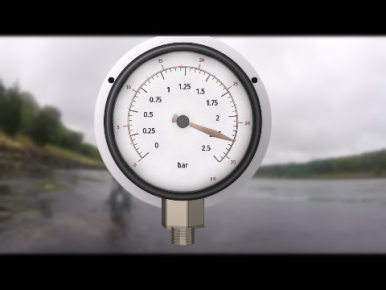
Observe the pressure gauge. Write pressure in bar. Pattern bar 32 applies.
bar 2.25
